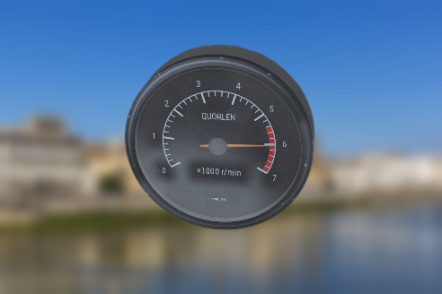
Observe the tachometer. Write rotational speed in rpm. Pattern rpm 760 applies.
rpm 6000
